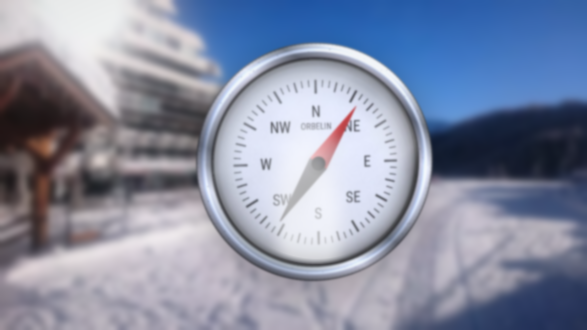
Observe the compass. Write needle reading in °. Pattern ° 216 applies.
° 35
